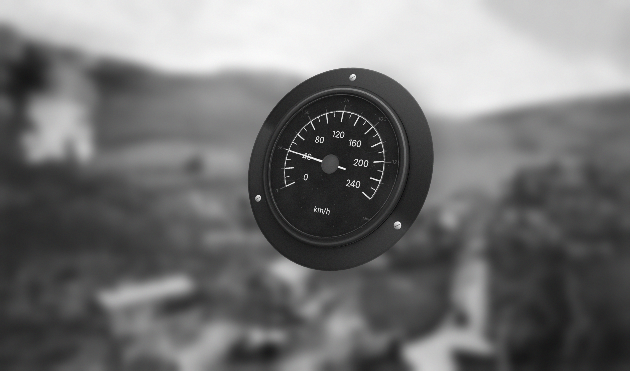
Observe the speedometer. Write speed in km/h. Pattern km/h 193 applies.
km/h 40
